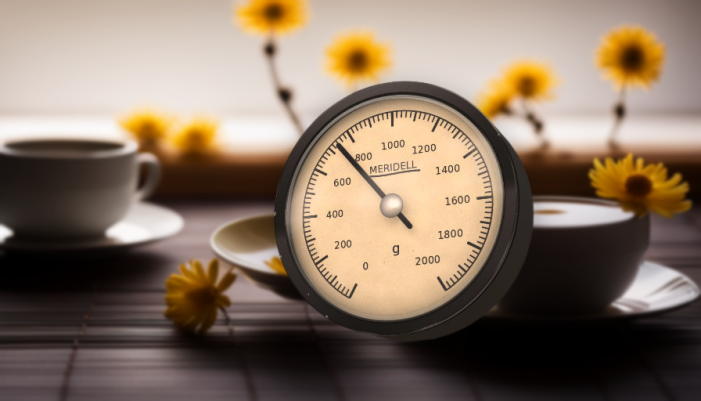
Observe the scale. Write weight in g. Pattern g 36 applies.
g 740
